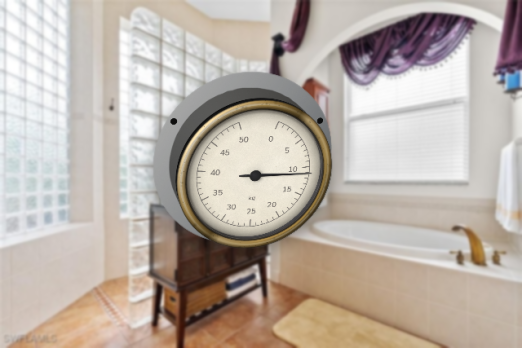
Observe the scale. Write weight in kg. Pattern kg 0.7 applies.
kg 11
